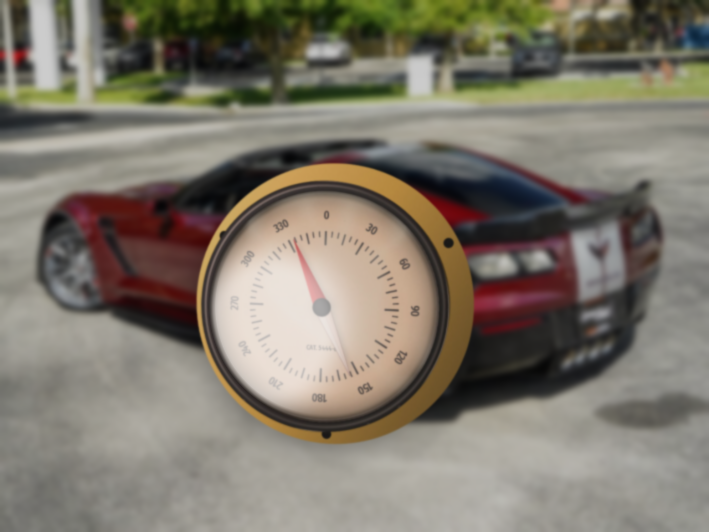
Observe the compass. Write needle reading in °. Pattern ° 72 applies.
° 335
